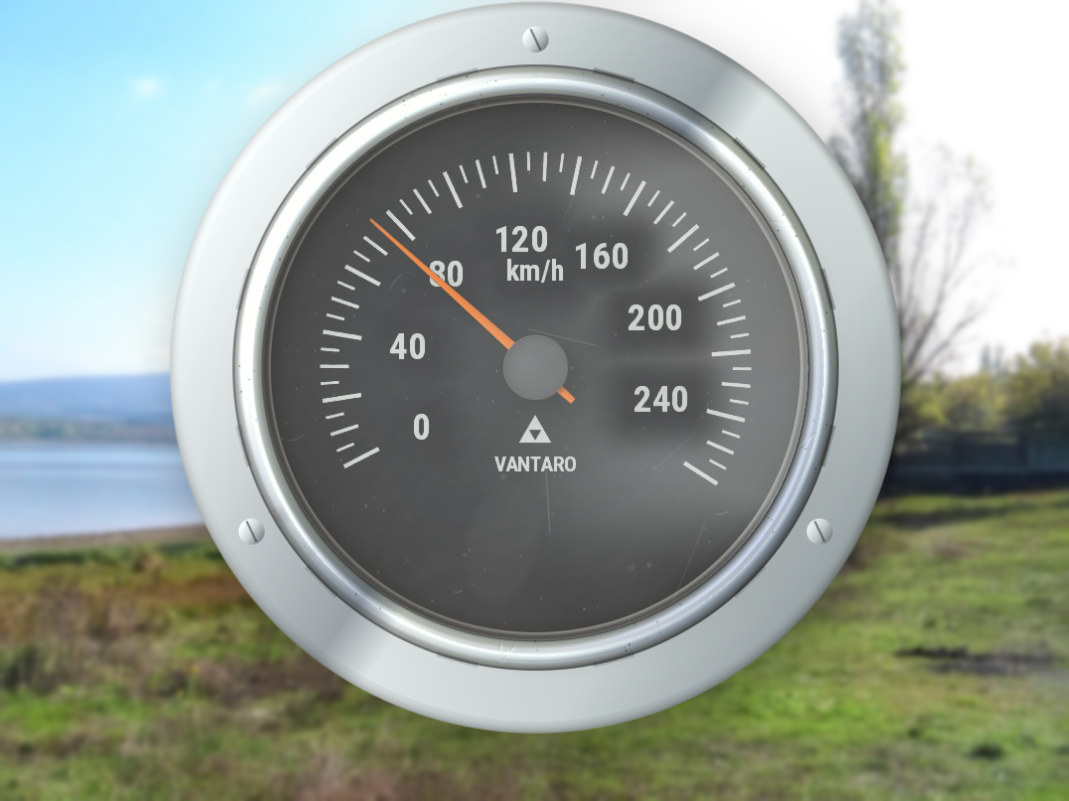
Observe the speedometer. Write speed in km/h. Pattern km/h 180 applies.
km/h 75
